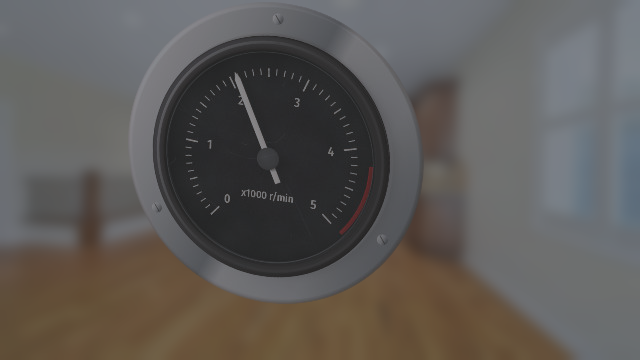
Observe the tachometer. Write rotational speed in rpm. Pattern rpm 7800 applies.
rpm 2100
